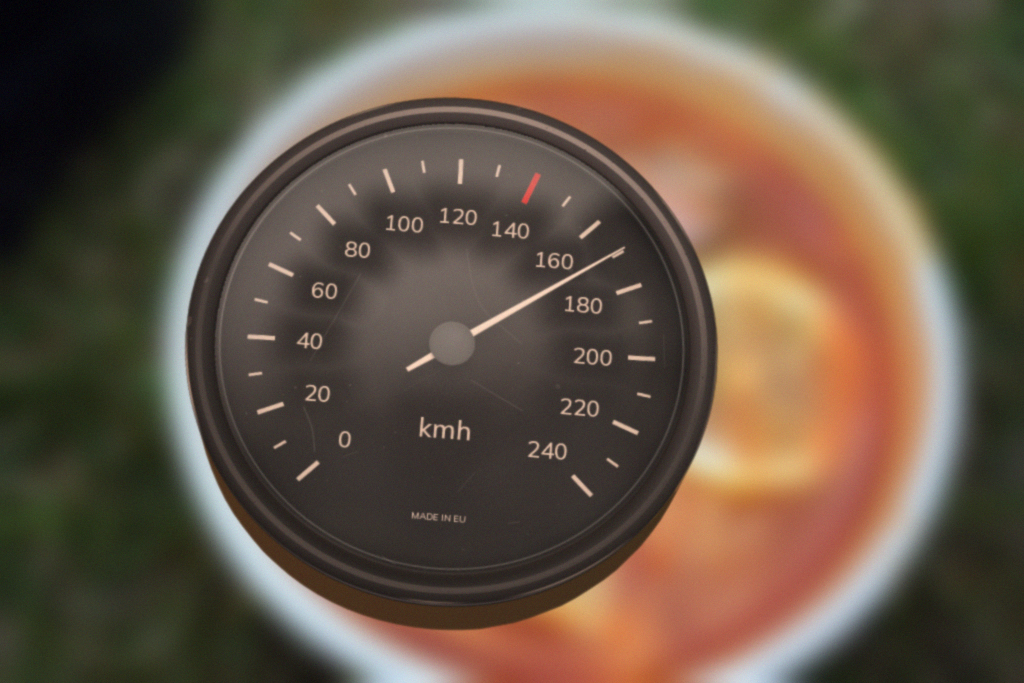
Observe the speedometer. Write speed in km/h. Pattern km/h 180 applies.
km/h 170
